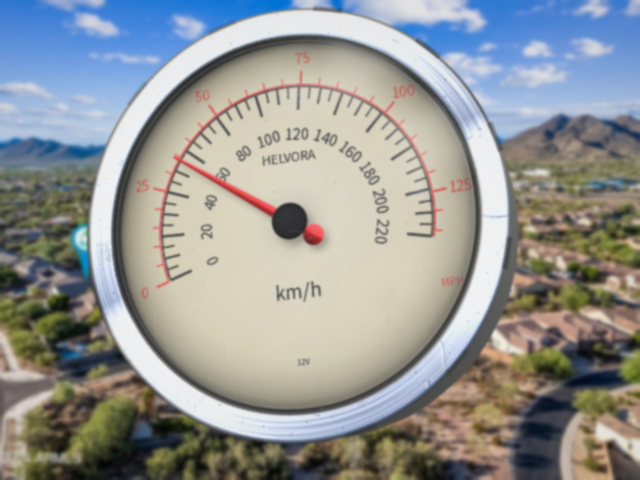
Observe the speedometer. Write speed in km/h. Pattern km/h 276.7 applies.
km/h 55
